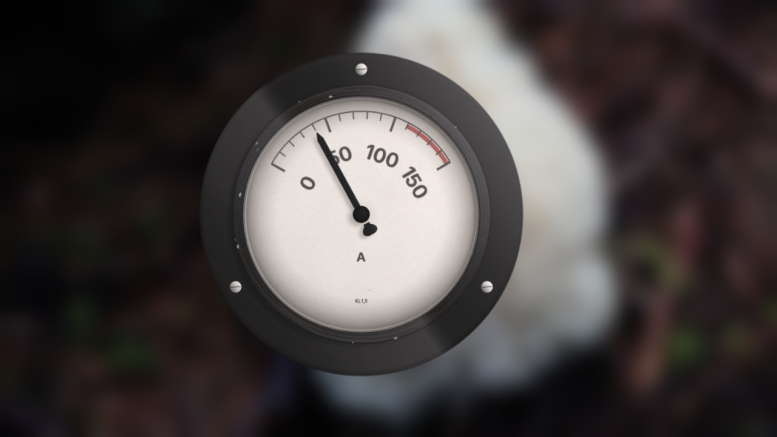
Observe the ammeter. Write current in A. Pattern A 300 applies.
A 40
